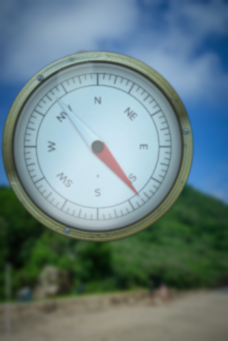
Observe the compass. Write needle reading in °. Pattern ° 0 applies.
° 140
